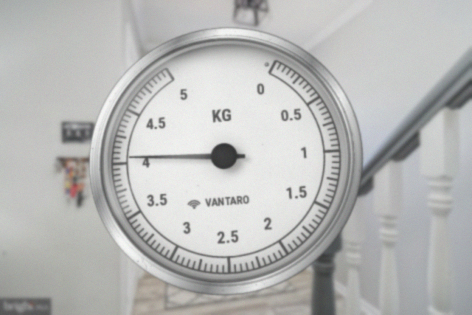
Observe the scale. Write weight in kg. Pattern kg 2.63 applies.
kg 4.05
